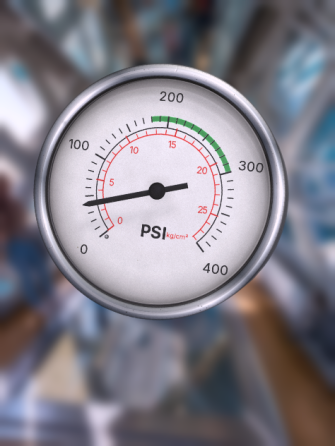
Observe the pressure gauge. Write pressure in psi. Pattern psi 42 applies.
psi 40
